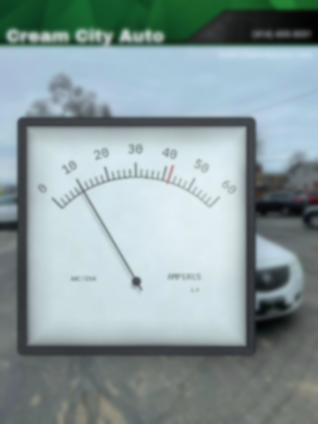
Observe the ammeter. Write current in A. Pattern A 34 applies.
A 10
